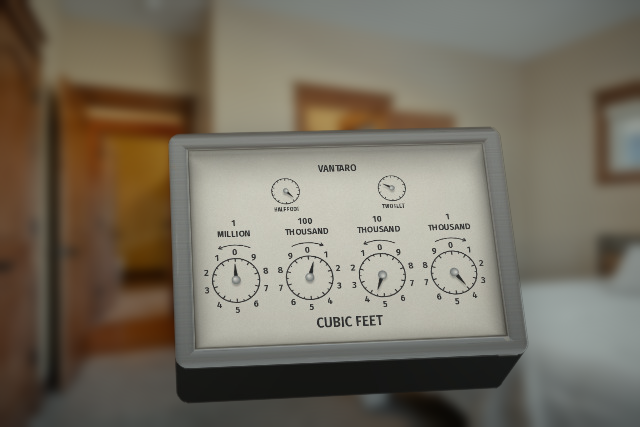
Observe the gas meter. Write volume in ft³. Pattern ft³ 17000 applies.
ft³ 4400
